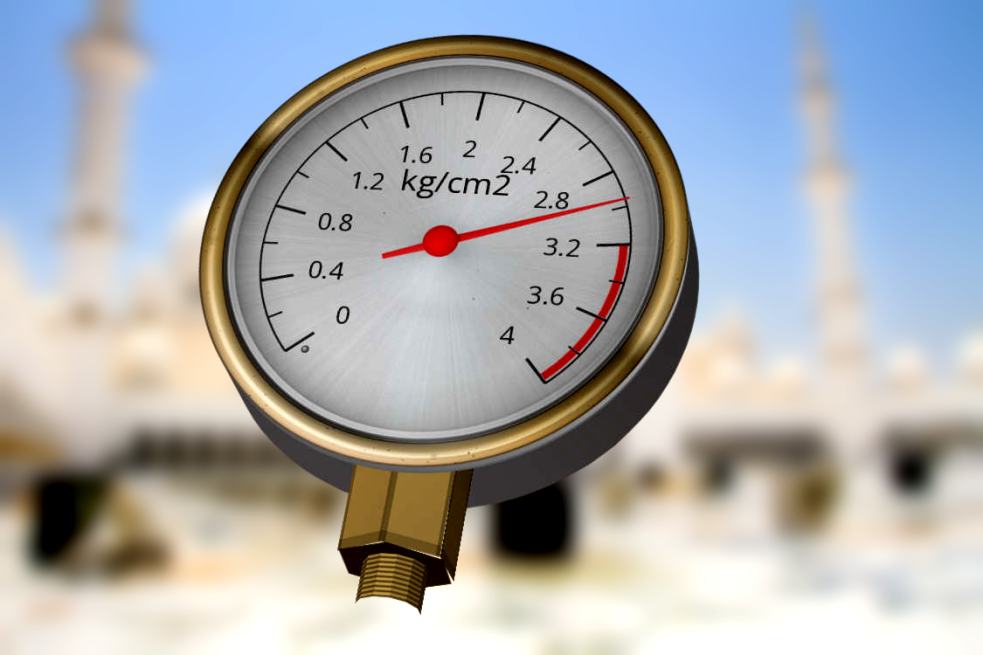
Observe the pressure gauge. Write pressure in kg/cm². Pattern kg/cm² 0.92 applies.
kg/cm² 3
